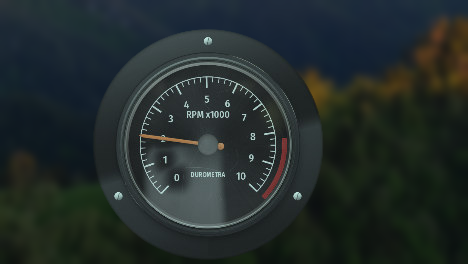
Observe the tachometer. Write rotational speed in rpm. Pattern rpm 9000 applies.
rpm 2000
